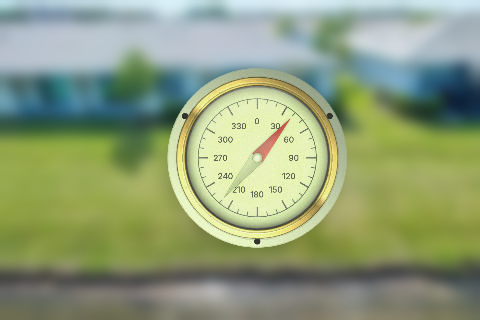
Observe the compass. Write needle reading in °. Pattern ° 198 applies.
° 40
